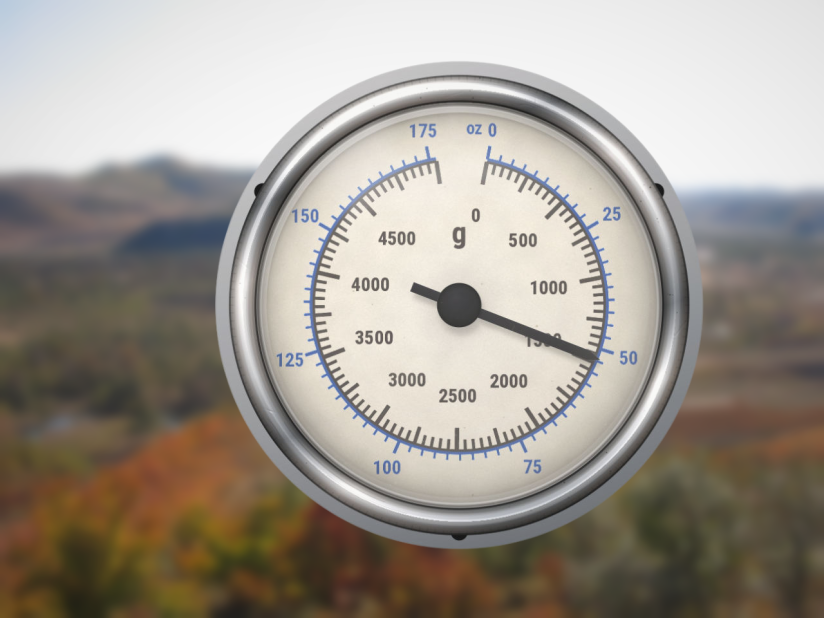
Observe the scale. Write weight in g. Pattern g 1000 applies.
g 1475
